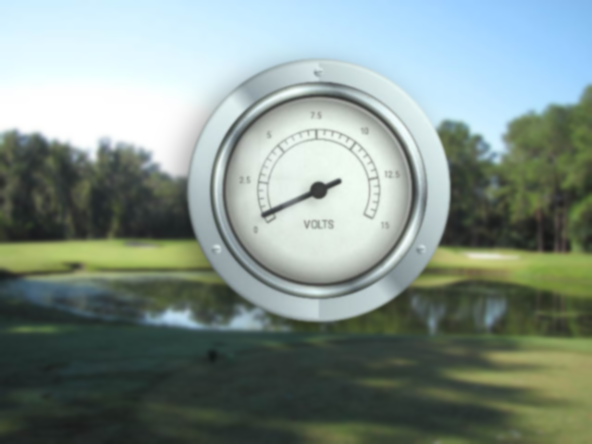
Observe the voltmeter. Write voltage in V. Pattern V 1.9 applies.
V 0.5
